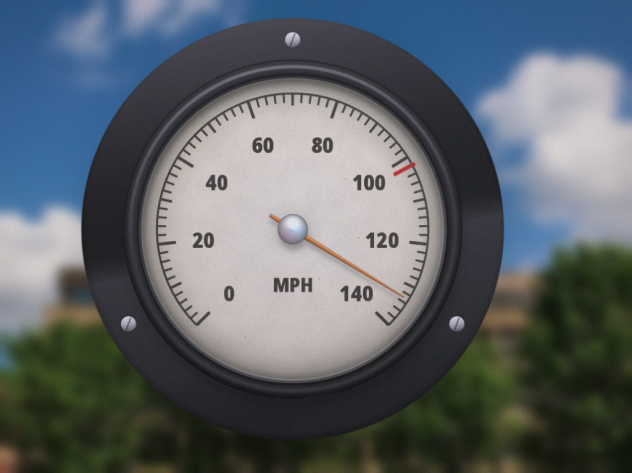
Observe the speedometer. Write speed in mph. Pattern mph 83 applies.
mph 133
